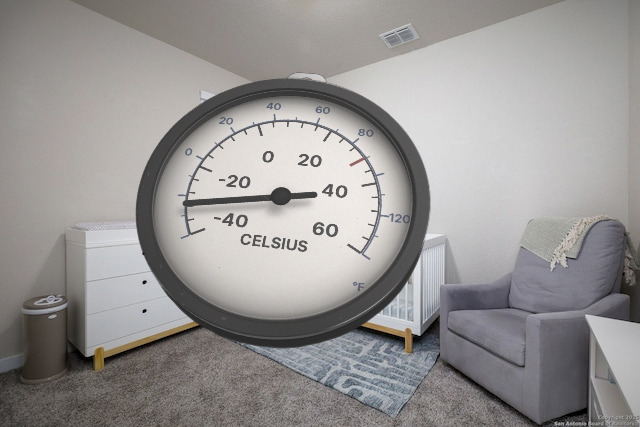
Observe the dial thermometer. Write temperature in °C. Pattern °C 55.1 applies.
°C -32
